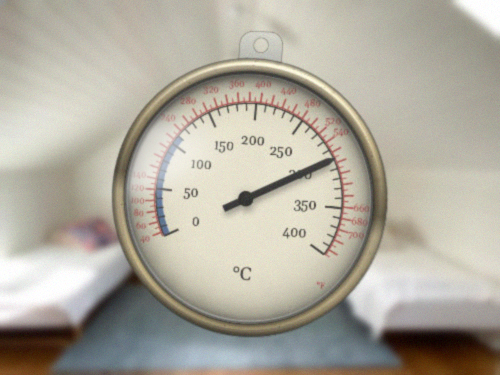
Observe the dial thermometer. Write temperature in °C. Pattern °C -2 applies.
°C 300
